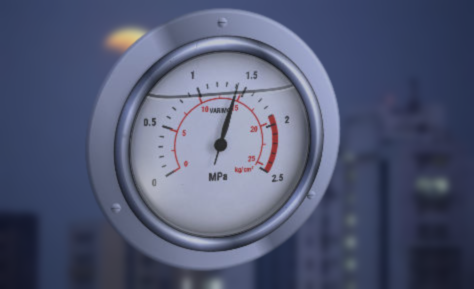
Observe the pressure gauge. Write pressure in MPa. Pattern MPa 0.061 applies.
MPa 1.4
